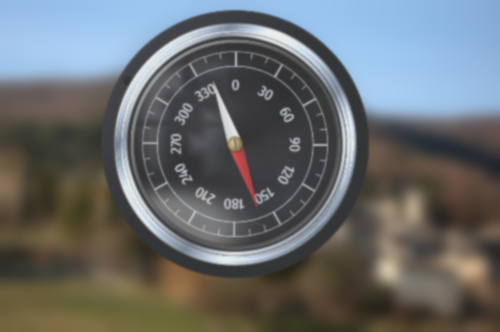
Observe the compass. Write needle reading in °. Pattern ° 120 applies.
° 160
